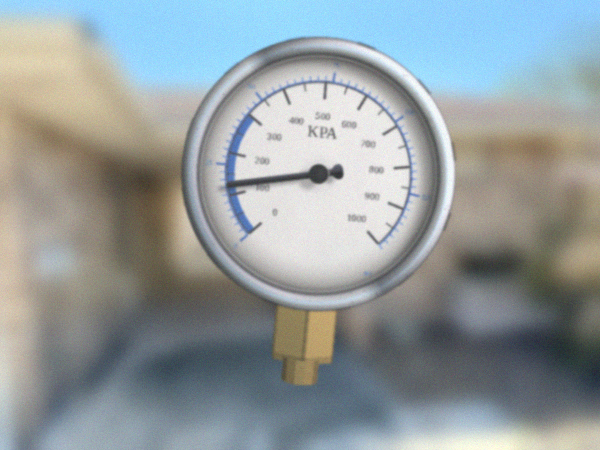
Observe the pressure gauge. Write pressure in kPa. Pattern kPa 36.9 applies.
kPa 125
